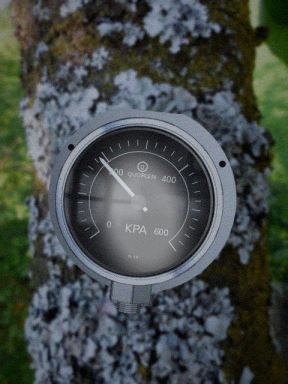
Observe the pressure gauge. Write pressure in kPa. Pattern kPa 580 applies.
kPa 190
